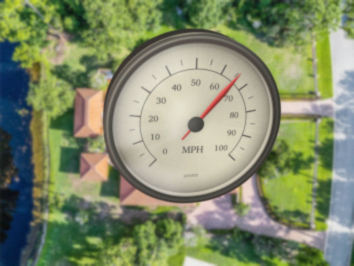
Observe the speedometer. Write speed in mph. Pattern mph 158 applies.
mph 65
